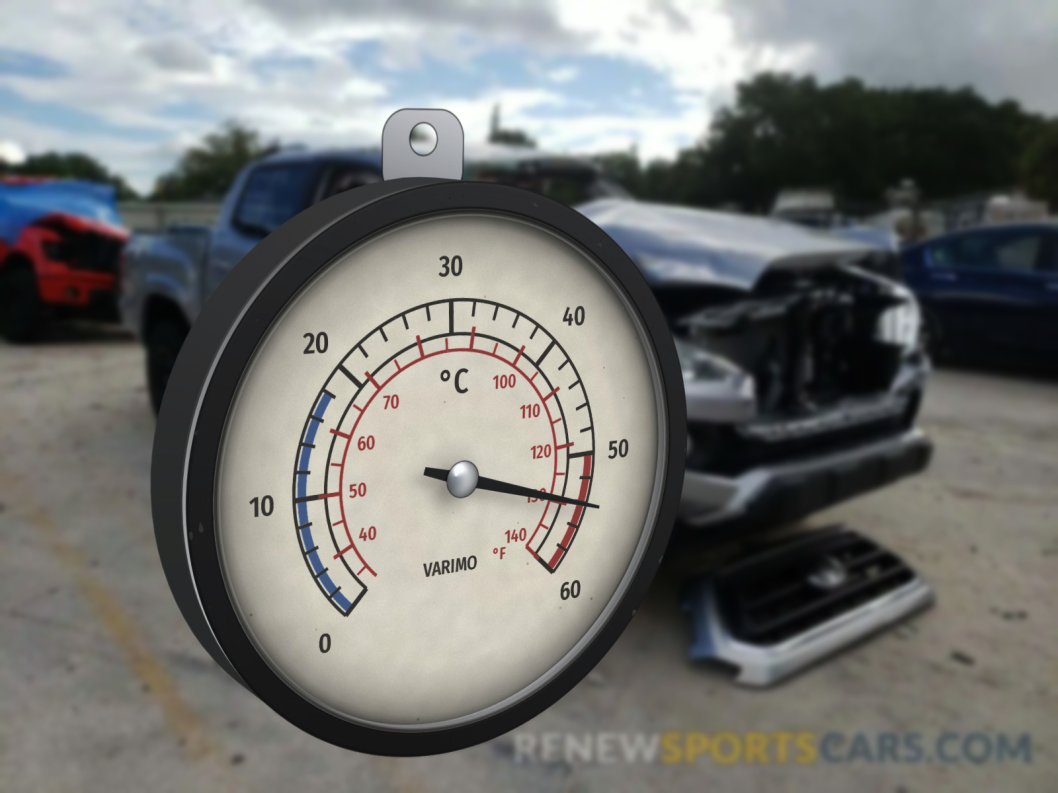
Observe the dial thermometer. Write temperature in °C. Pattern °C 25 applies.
°C 54
